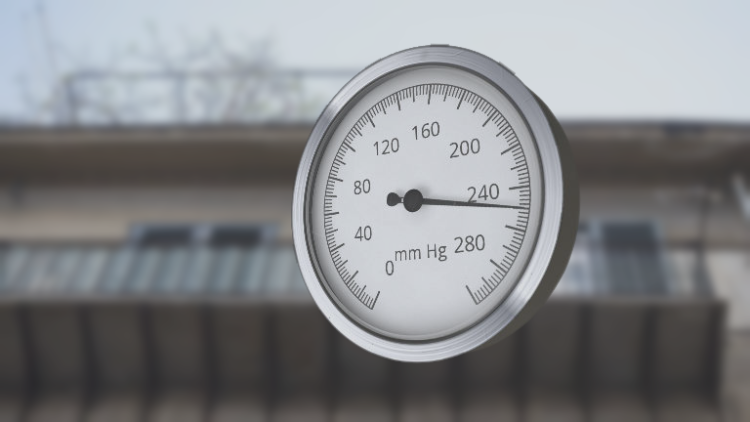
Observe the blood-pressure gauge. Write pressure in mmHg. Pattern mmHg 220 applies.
mmHg 250
